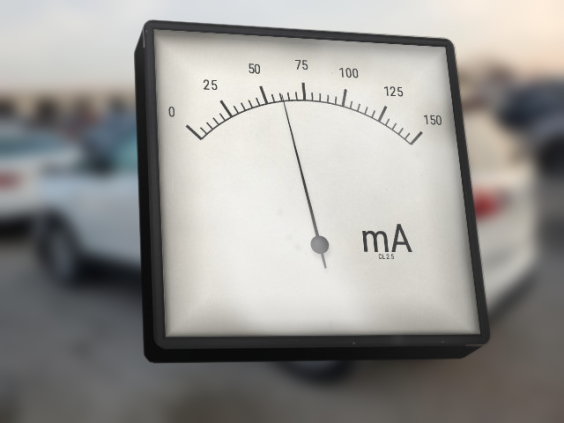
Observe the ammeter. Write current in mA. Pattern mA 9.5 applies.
mA 60
